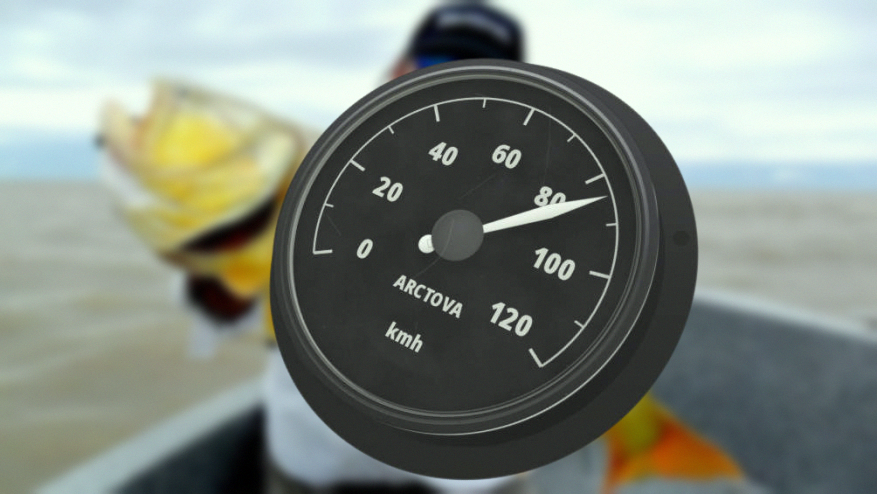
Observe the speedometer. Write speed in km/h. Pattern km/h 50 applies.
km/h 85
